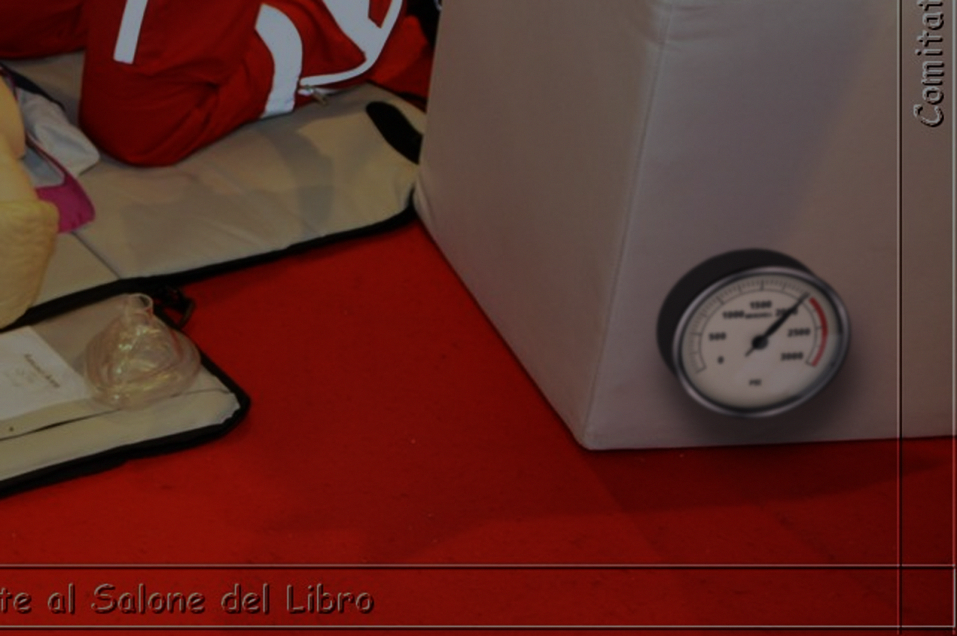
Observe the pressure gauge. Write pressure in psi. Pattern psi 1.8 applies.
psi 2000
